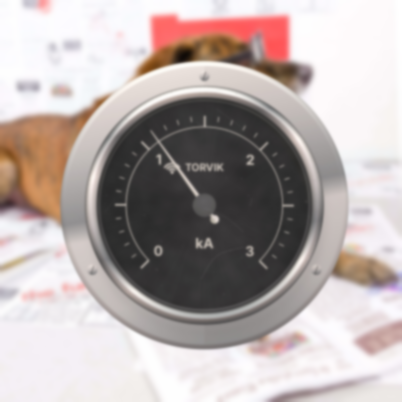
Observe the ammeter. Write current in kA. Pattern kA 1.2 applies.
kA 1.1
